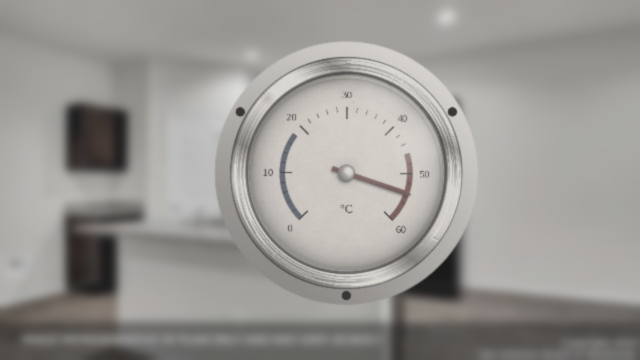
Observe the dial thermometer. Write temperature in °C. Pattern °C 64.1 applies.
°C 54
